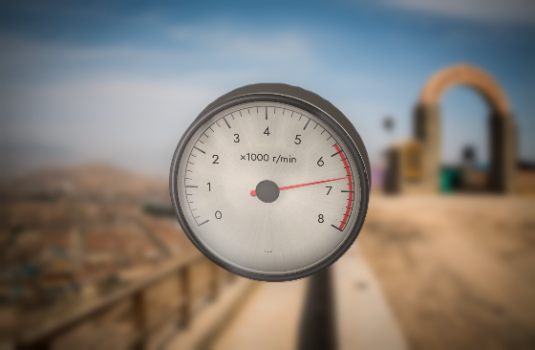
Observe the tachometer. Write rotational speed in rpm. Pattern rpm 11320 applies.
rpm 6600
